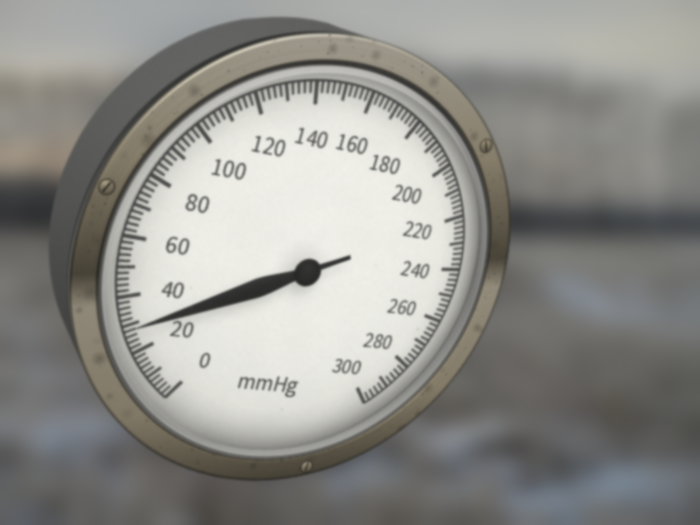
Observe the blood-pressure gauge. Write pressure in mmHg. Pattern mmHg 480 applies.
mmHg 30
